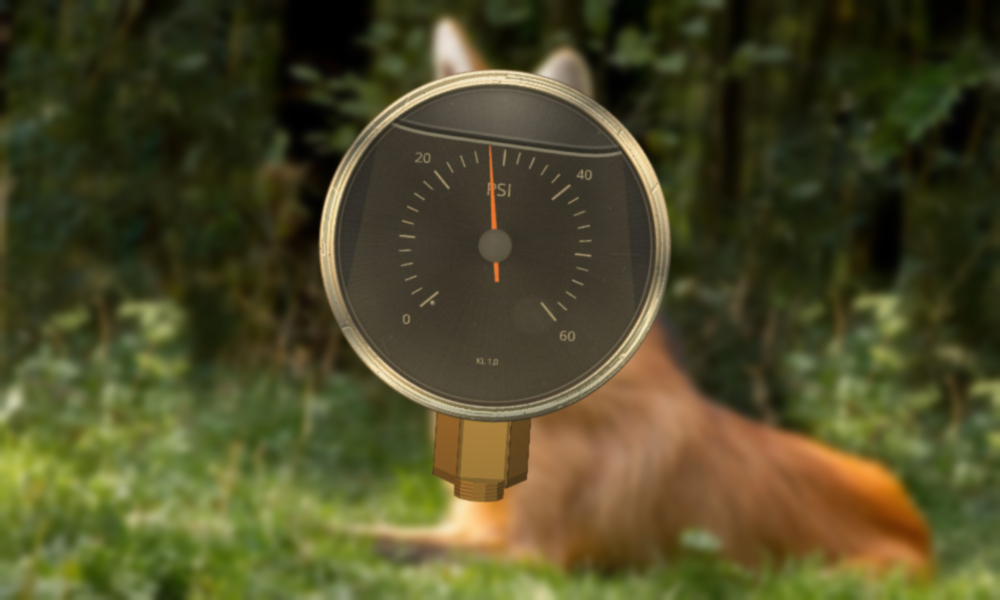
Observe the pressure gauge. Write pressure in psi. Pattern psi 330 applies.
psi 28
